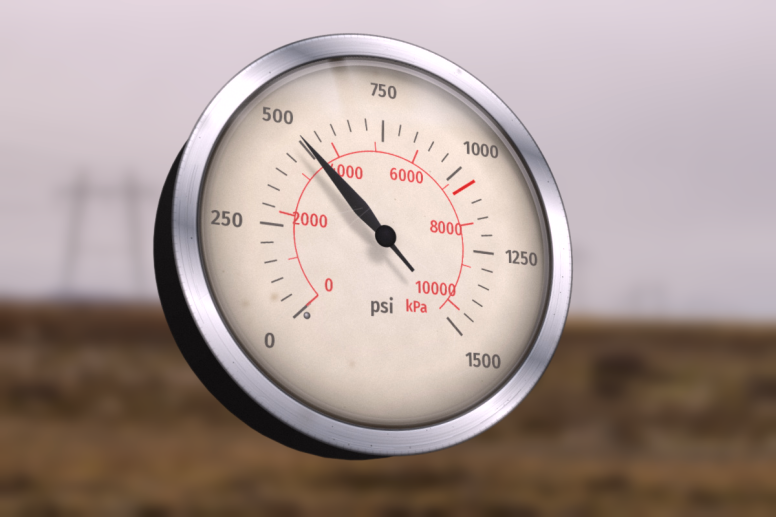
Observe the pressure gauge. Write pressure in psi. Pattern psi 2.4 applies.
psi 500
